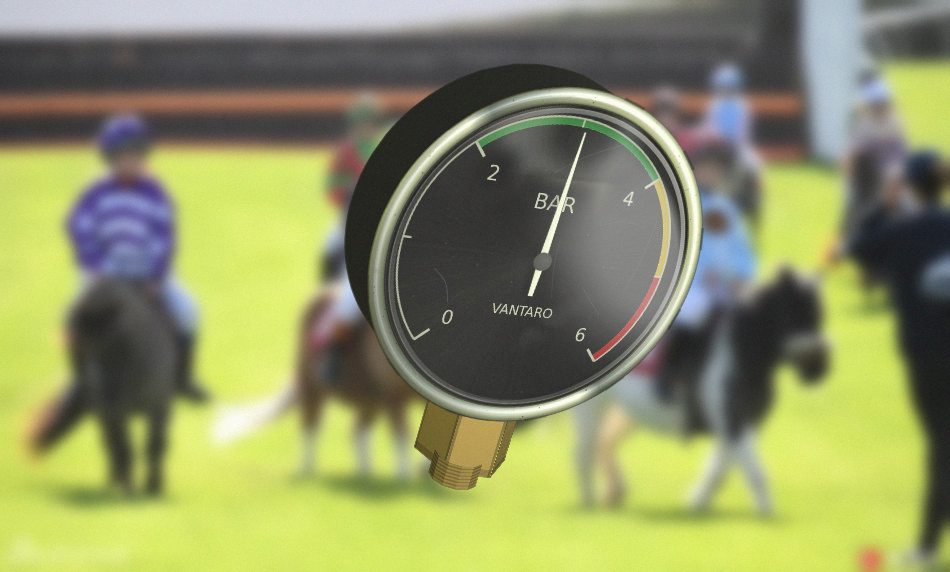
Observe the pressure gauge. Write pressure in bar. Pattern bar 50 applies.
bar 3
